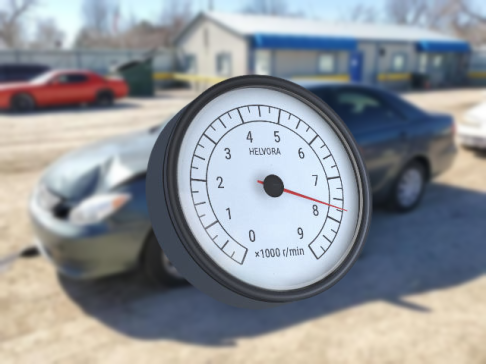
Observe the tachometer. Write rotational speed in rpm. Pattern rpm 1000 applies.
rpm 7750
